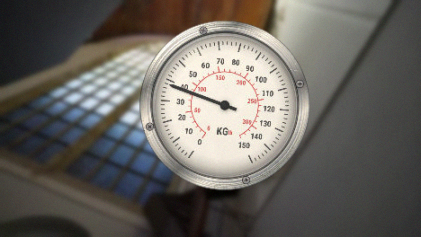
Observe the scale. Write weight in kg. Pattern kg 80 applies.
kg 38
